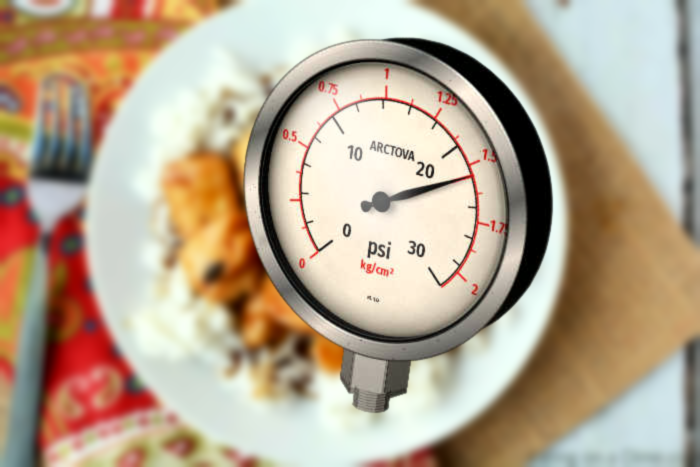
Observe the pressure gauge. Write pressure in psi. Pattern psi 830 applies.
psi 22
